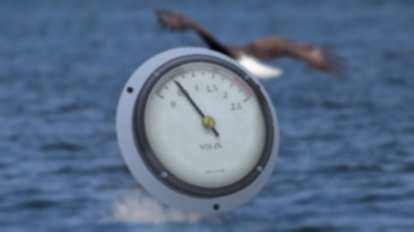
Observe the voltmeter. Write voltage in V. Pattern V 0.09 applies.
V 0.5
